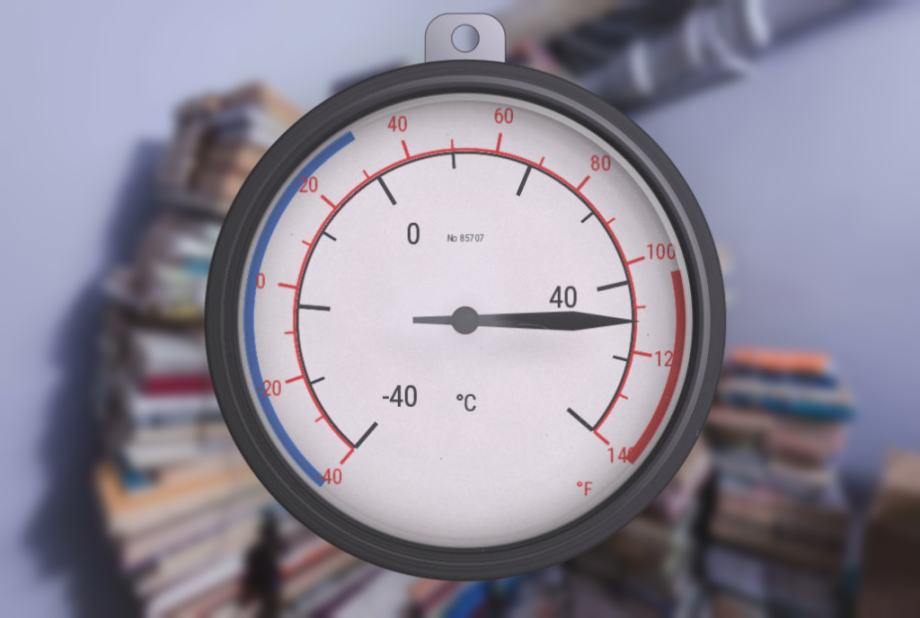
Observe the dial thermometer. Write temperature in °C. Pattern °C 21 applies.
°C 45
